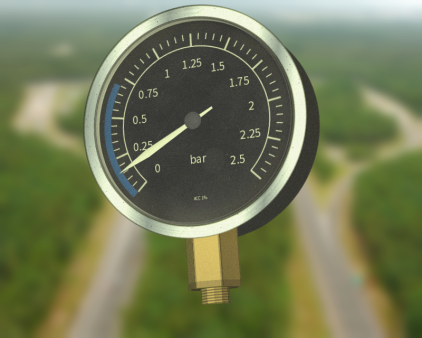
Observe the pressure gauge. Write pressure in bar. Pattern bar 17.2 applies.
bar 0.15
